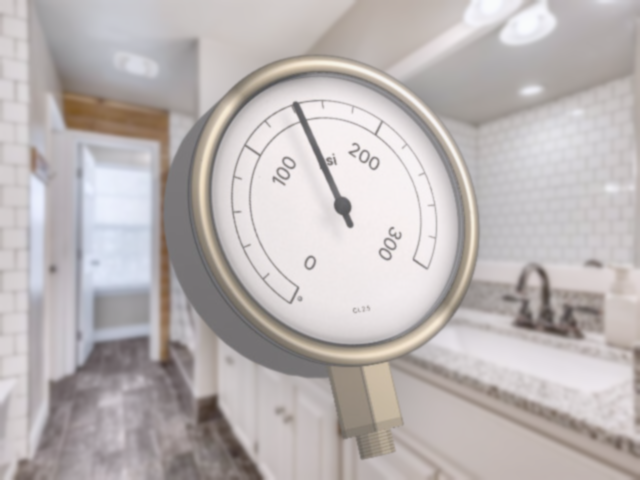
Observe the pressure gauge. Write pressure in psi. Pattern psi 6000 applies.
psi 140
